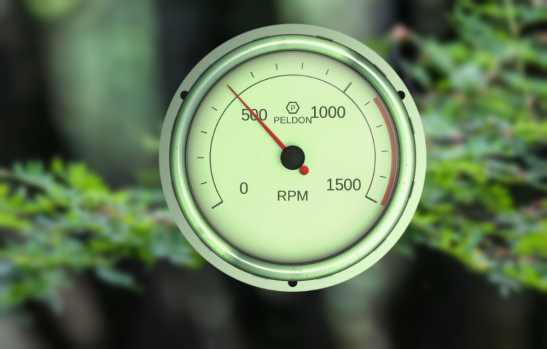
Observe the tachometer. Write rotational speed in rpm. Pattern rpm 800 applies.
rpm 500
